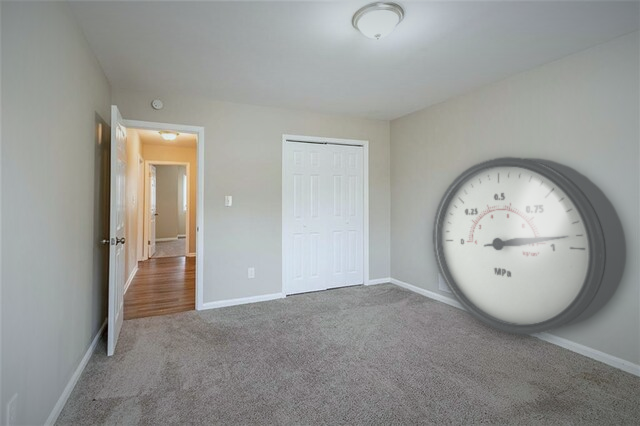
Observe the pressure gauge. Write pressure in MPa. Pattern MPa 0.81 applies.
MPa 0.95
